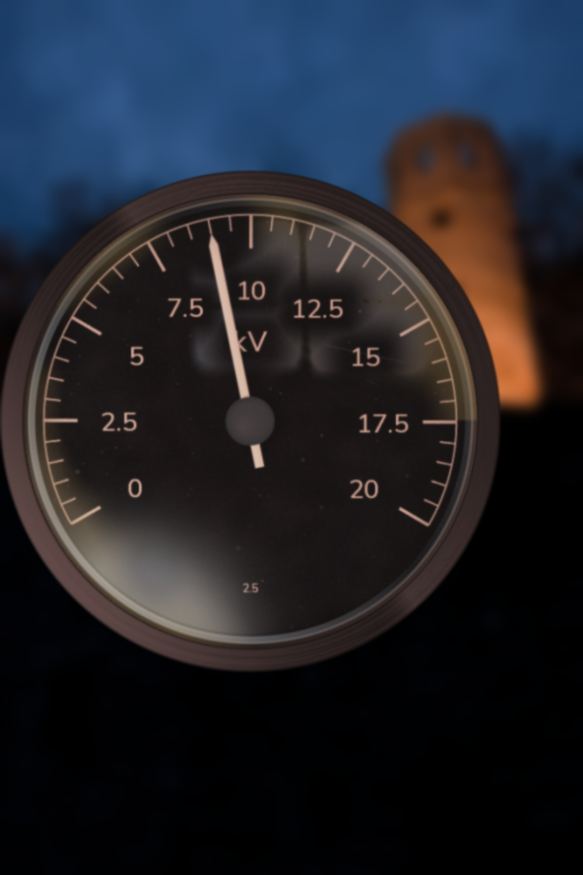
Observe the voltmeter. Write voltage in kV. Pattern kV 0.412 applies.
kV 9
